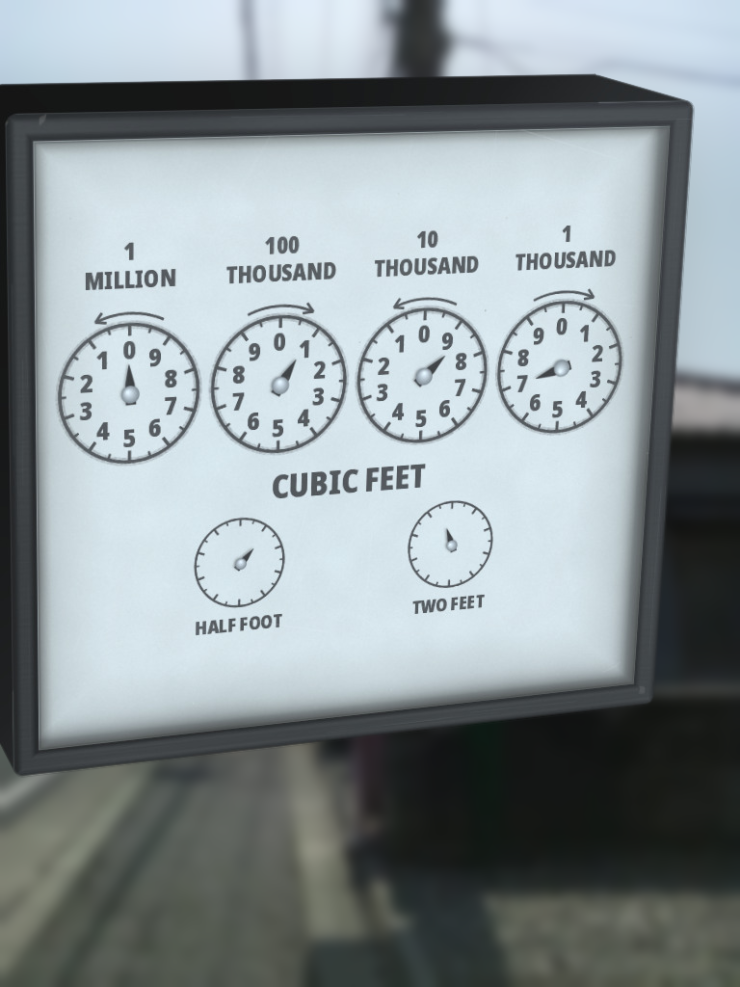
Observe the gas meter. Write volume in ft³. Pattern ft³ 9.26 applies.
ft³ 8700
